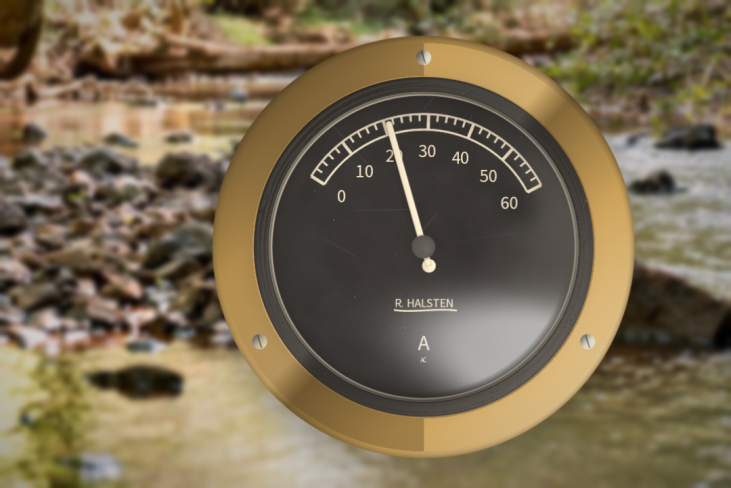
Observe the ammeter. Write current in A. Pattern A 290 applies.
A 21
